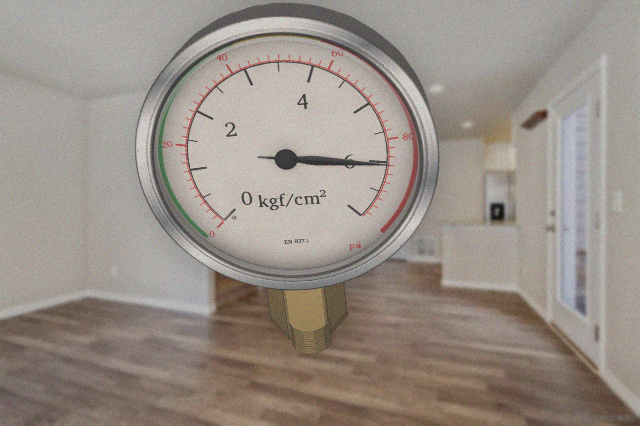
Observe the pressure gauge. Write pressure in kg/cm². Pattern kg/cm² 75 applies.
kg/cm² 6
